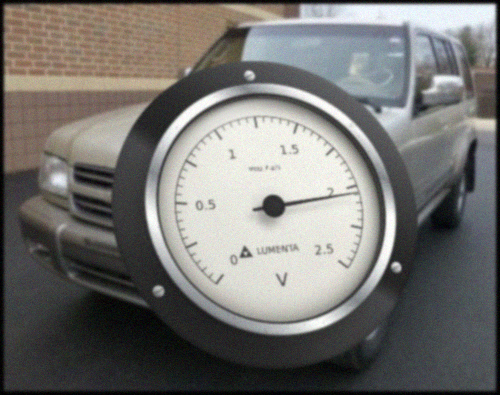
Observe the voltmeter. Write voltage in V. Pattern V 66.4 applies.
V 2.05
